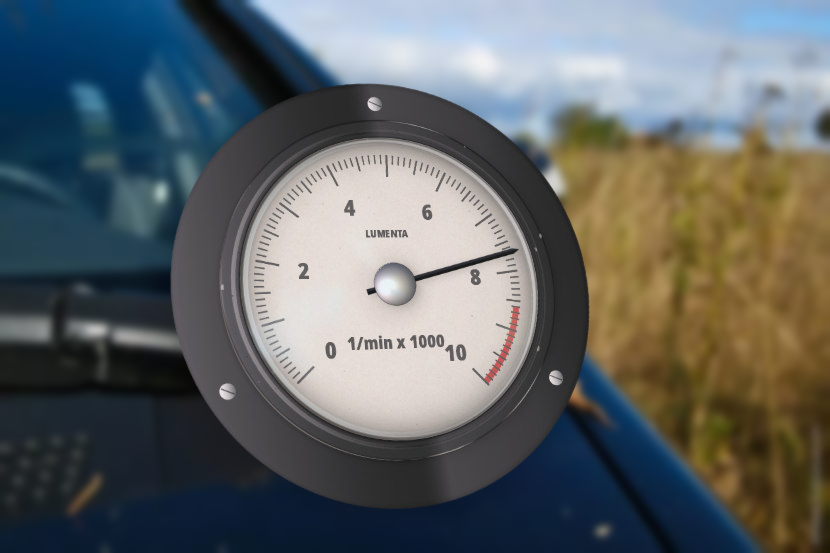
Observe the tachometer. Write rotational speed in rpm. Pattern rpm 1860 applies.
rpm 7700
